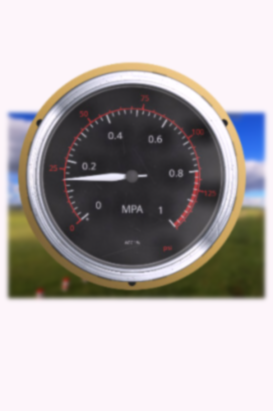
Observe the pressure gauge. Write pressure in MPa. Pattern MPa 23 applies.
MPa 0.14
